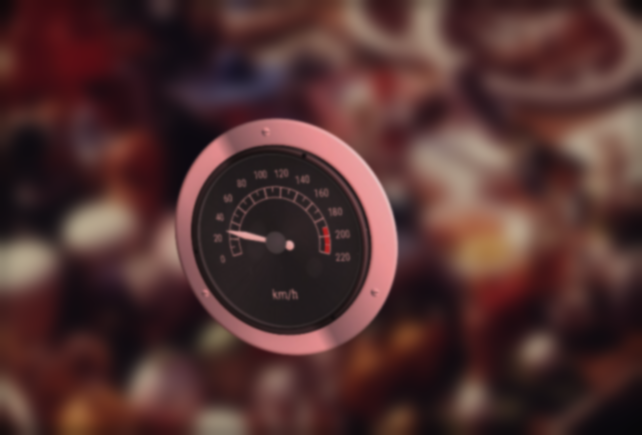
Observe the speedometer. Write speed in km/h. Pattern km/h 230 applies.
km/h 30
